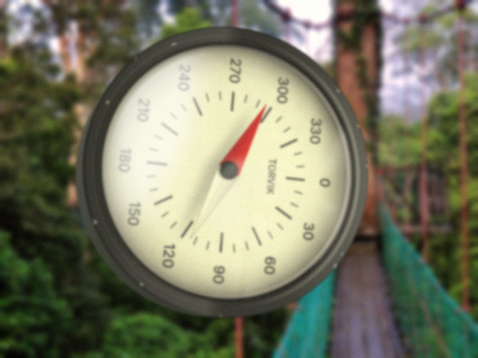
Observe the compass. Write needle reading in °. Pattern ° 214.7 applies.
° 295
